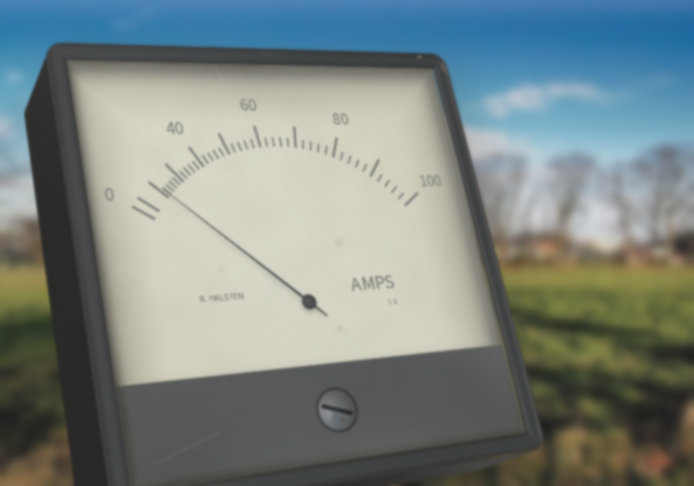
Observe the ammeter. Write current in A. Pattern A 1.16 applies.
A 20
